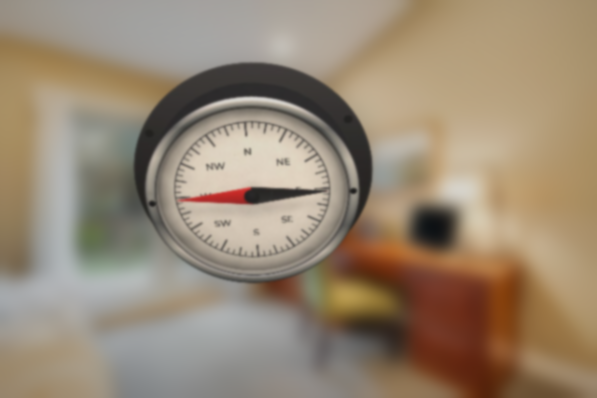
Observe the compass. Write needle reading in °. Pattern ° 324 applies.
° 270
